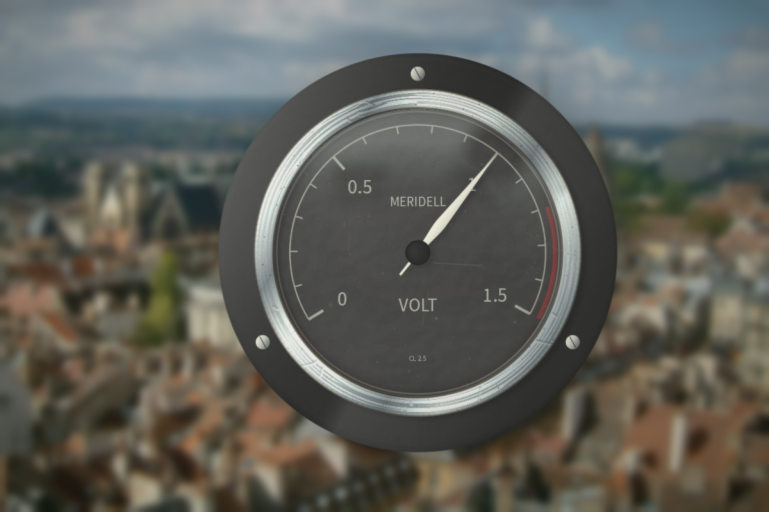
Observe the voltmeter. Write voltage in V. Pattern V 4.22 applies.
V 1
